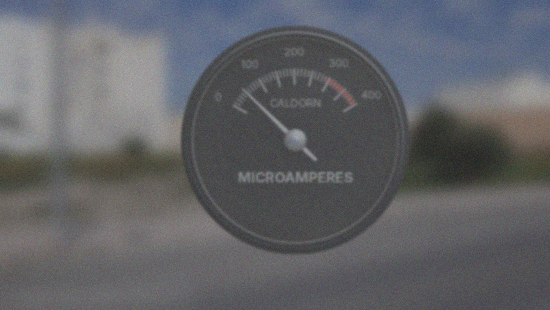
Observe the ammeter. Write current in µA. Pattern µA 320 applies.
µA 50
